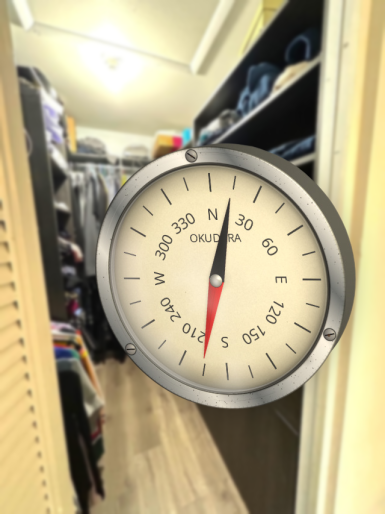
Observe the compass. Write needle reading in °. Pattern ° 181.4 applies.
° 195
